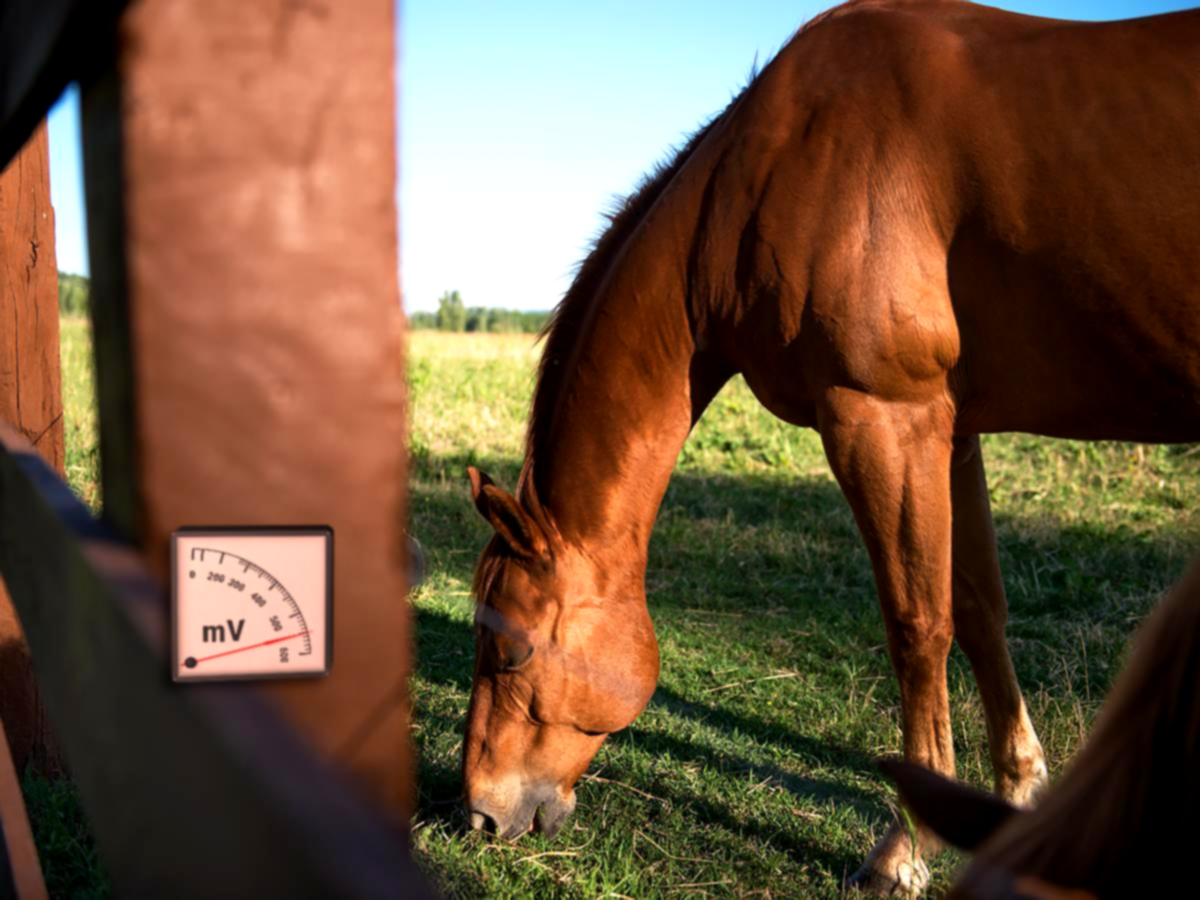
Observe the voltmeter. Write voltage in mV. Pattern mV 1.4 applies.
mV 550
